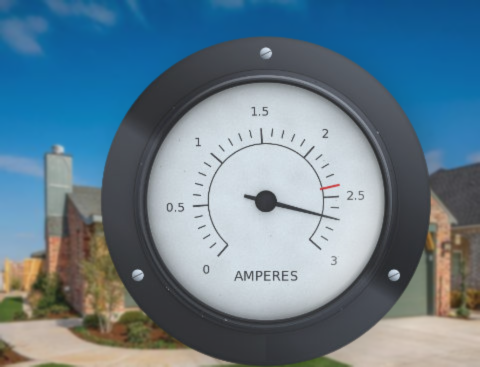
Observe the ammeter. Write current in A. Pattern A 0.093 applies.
A 2.7
